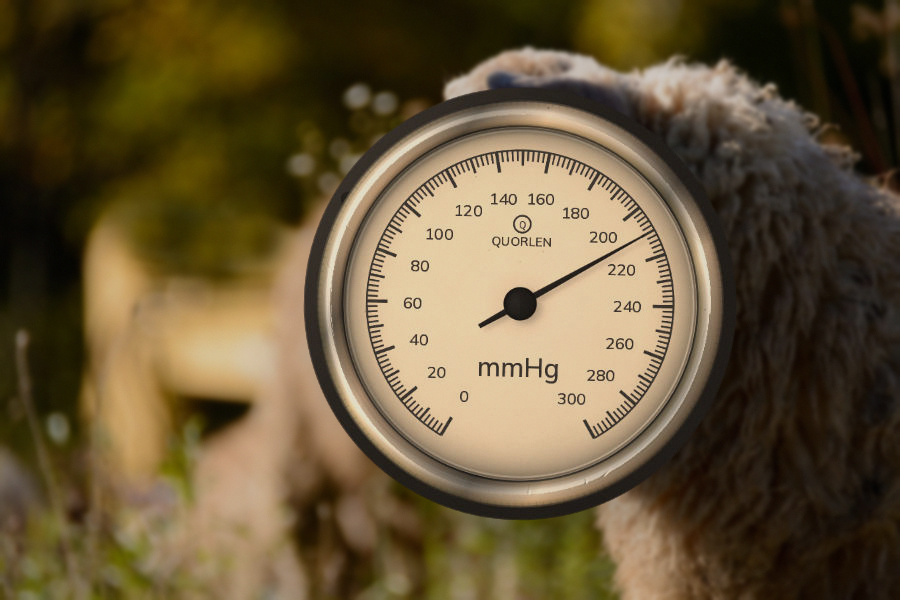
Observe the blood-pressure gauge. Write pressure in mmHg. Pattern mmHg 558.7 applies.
mmHg 210
